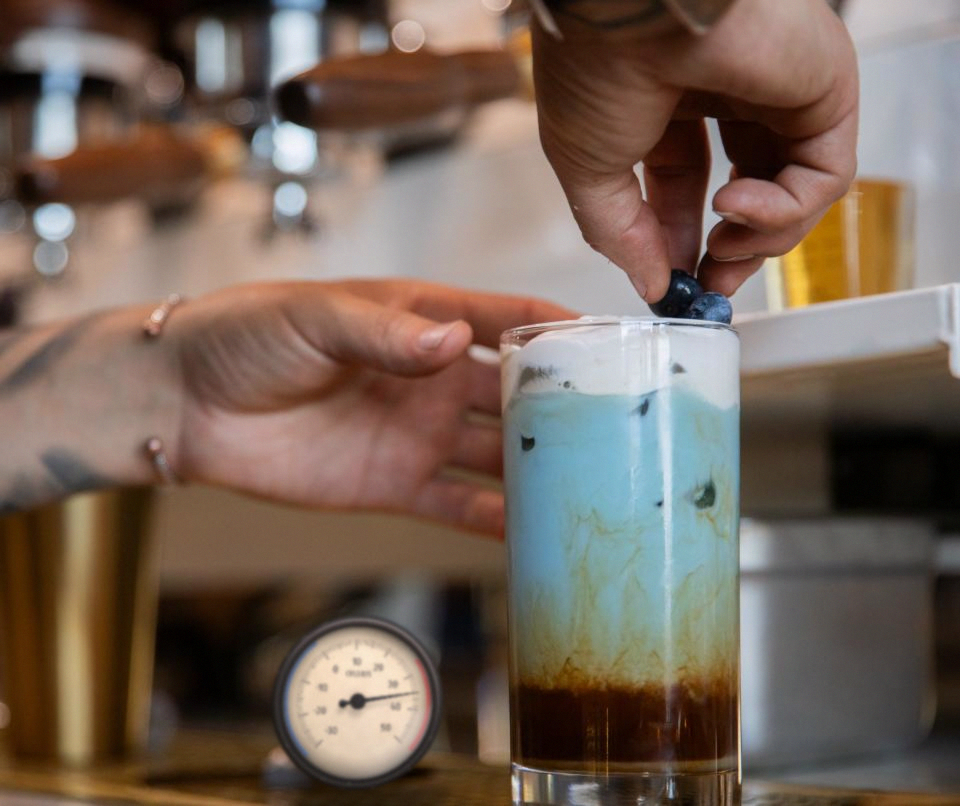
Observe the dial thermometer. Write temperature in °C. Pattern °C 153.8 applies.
°C 35
